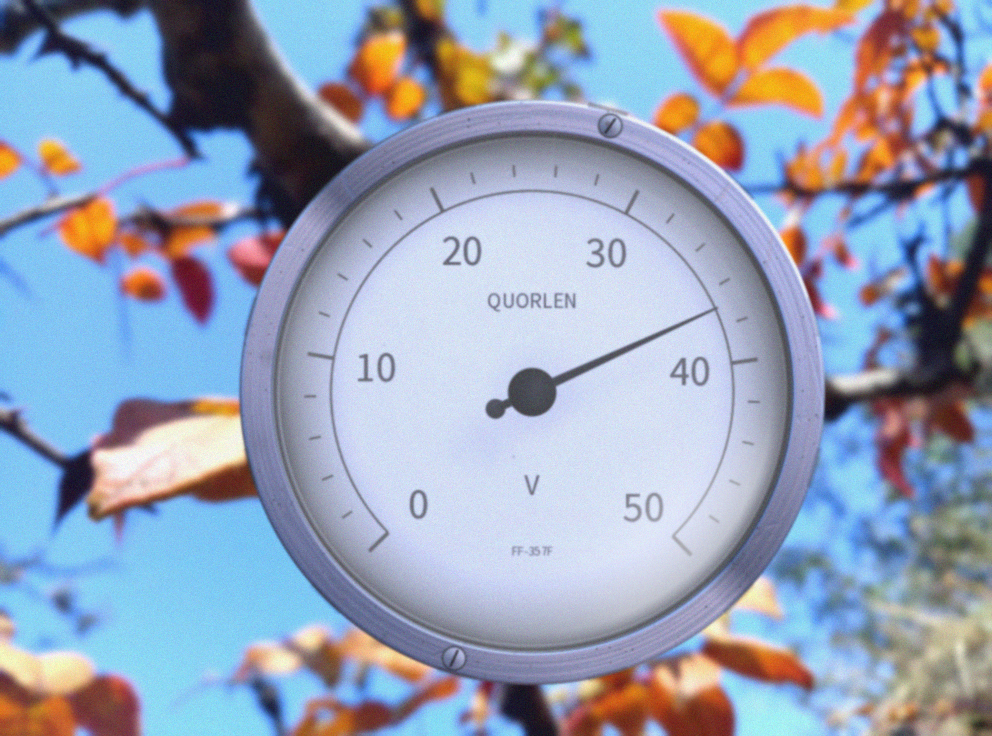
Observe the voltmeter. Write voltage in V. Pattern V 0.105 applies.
V 37
